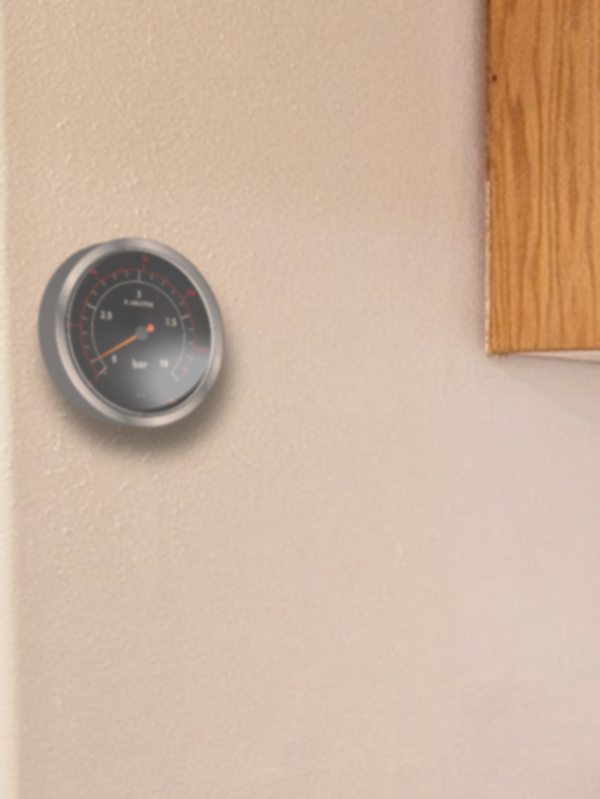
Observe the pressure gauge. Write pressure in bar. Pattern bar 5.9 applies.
bar 0.5
